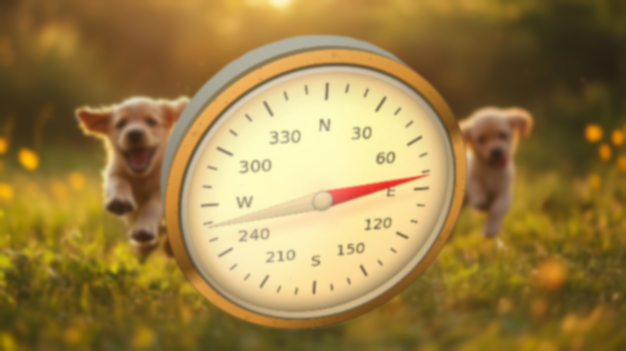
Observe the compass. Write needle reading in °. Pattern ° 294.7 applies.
° 80
